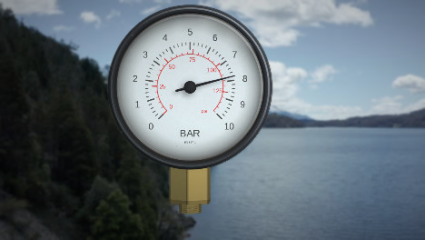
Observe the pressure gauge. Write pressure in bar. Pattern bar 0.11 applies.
bar 7.8
